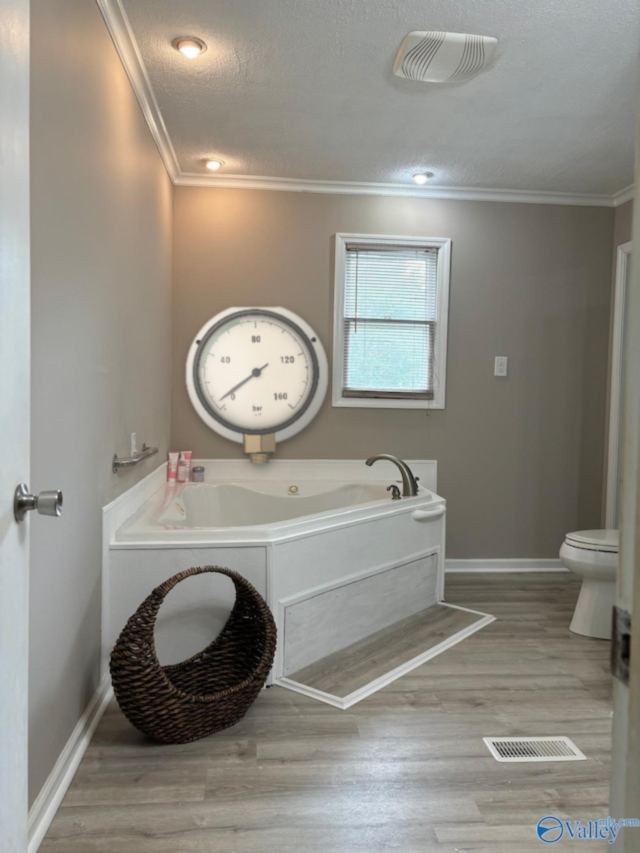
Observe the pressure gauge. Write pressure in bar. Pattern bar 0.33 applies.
bar 5
